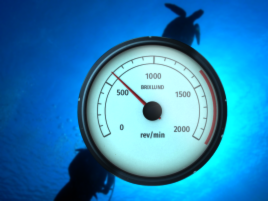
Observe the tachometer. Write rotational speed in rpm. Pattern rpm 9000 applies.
rpm 600
